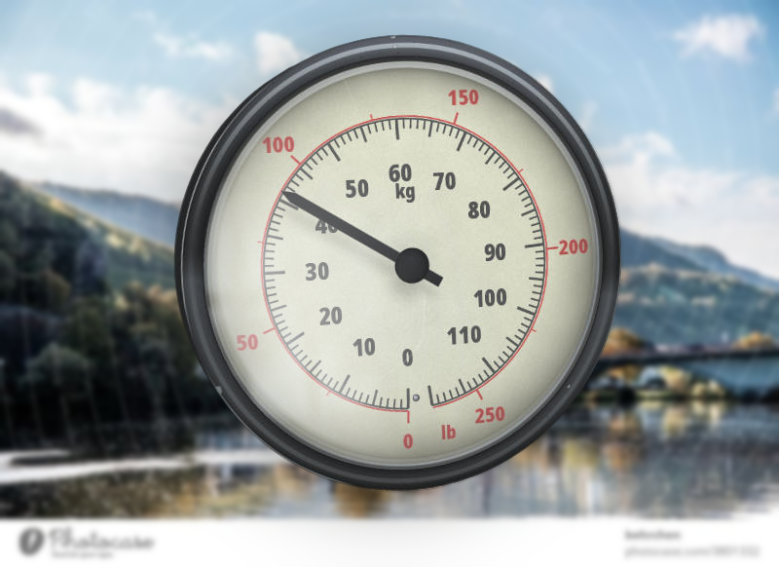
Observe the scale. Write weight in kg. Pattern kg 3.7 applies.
kg 41
